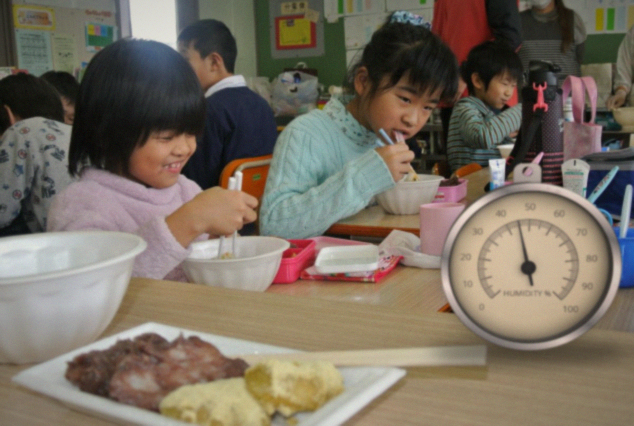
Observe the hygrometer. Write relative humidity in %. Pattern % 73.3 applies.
% 45
